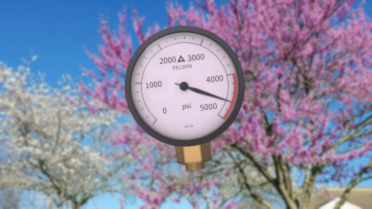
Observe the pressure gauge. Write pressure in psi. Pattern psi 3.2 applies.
psi 4600
